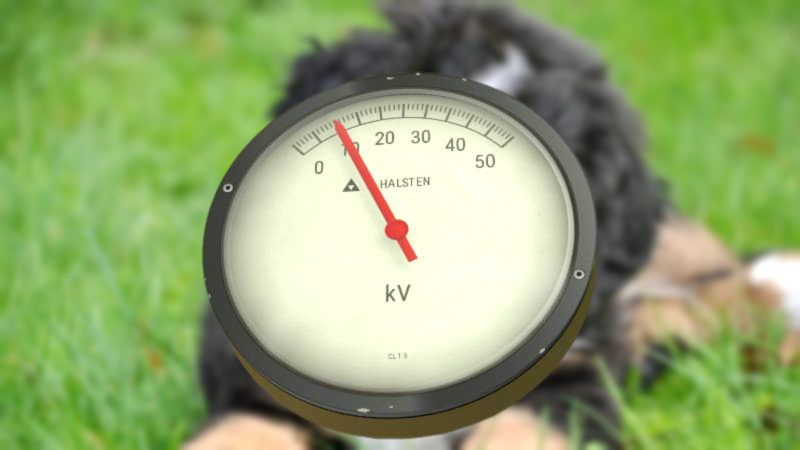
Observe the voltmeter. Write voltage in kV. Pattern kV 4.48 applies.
kV 10
